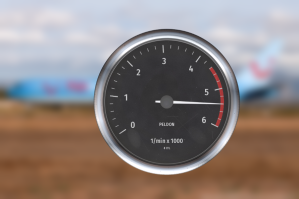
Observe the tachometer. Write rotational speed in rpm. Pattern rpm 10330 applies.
rpm 5400
